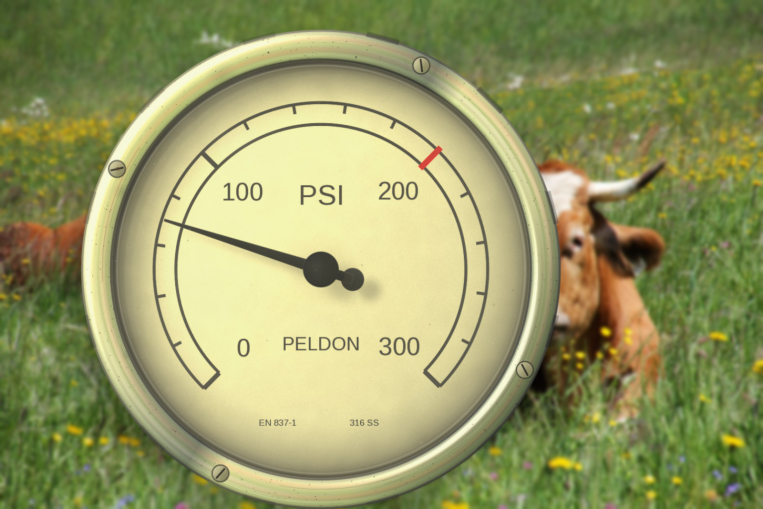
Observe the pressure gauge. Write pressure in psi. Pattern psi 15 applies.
psi 70
